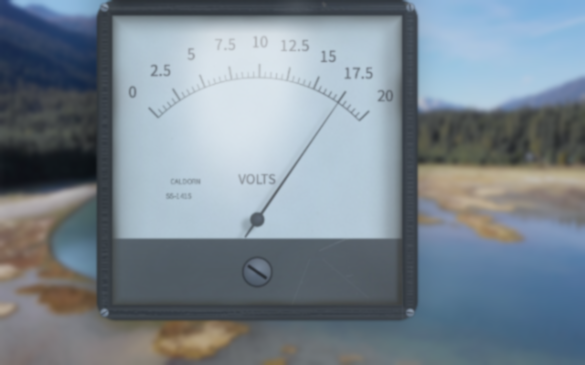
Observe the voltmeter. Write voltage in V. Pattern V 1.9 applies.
V 17.5
